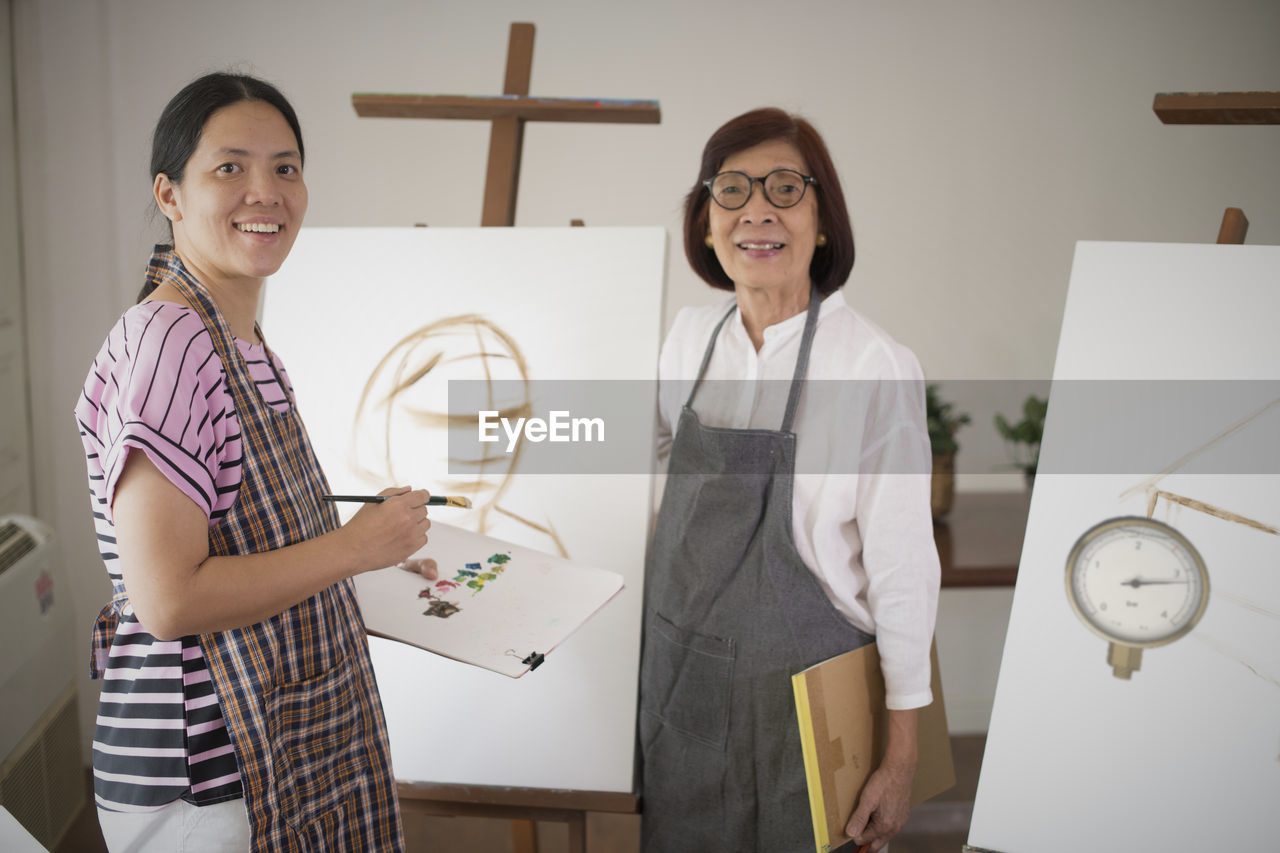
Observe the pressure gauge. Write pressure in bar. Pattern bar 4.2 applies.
bar 3.2
